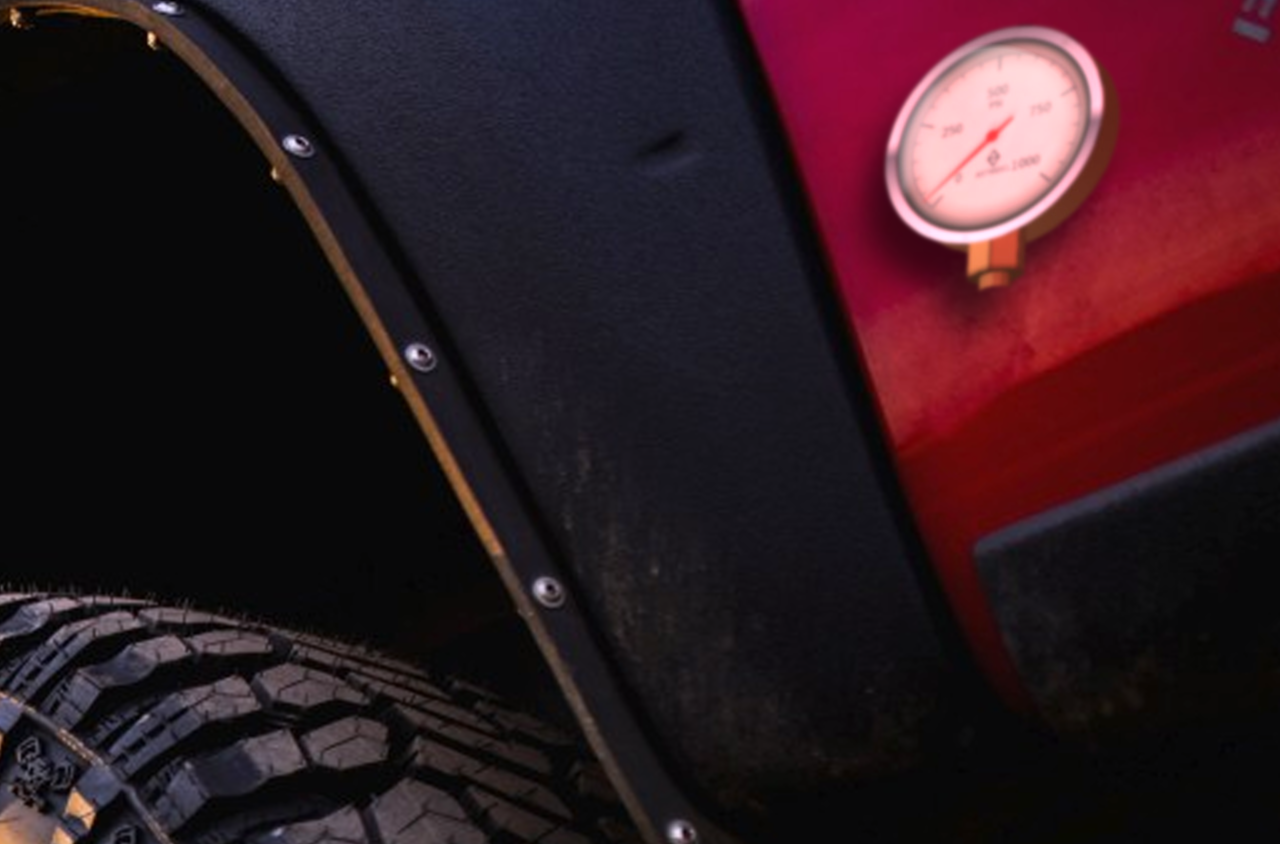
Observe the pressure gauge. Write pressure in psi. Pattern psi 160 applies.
psi 25
